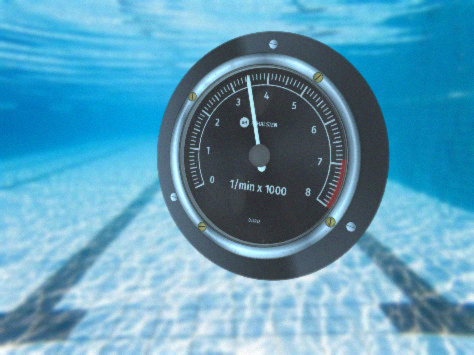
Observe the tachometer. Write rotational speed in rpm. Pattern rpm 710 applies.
rpm 3500
